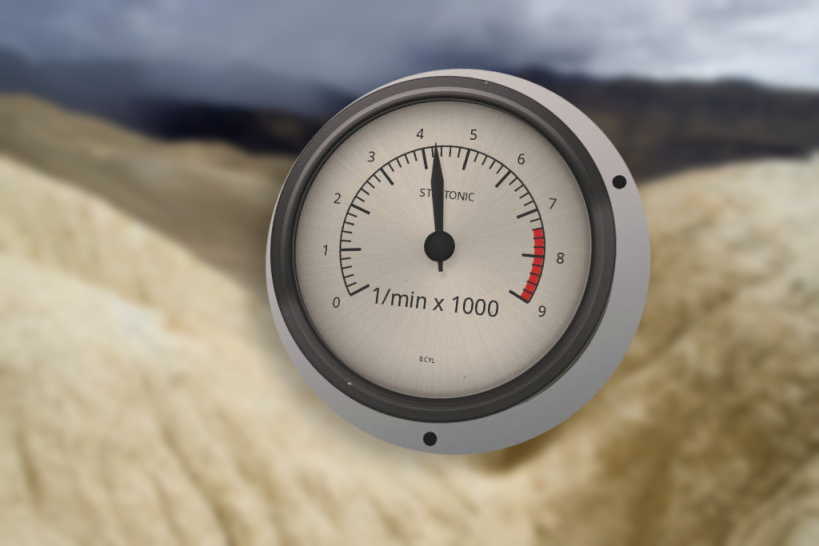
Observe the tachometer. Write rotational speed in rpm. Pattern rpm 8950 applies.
rpm 4300
